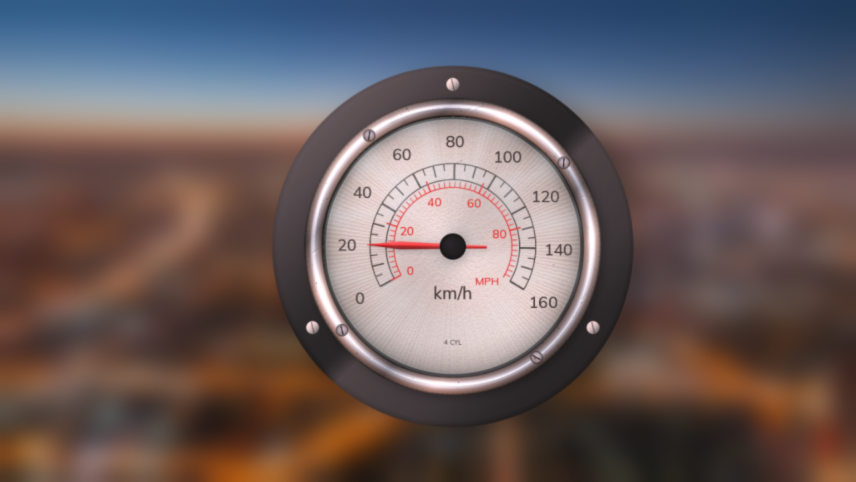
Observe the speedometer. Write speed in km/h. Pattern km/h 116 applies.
km/h 20
